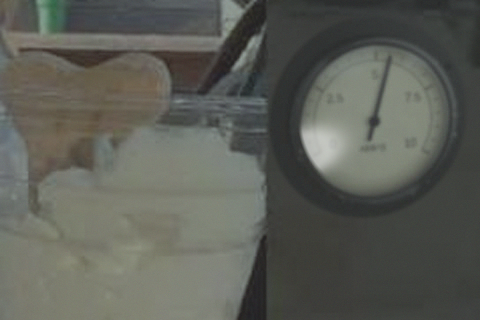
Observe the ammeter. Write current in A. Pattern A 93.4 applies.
A 5.5
